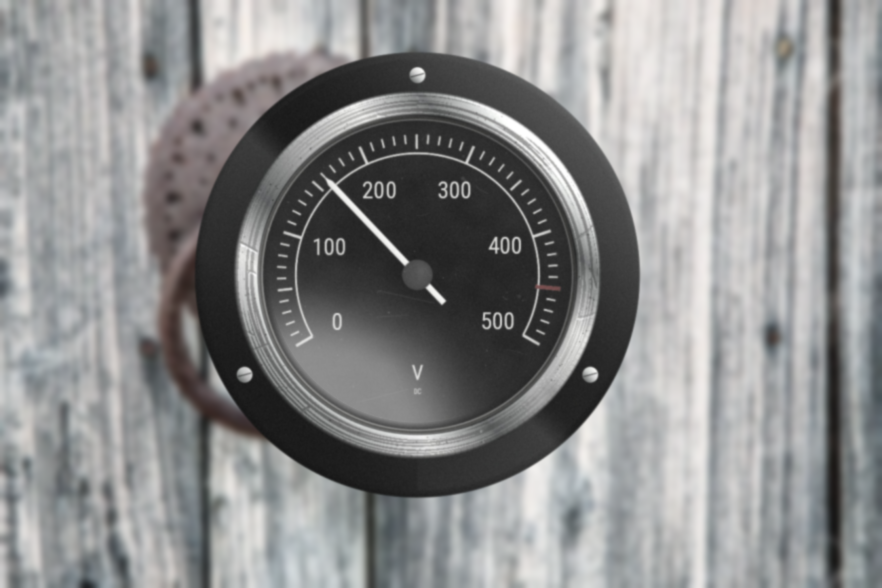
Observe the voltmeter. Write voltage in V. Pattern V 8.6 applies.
V 160
